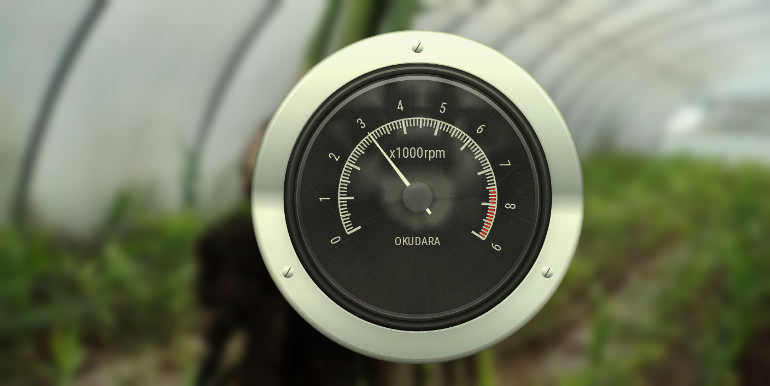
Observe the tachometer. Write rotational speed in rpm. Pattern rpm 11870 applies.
rpm 3000
